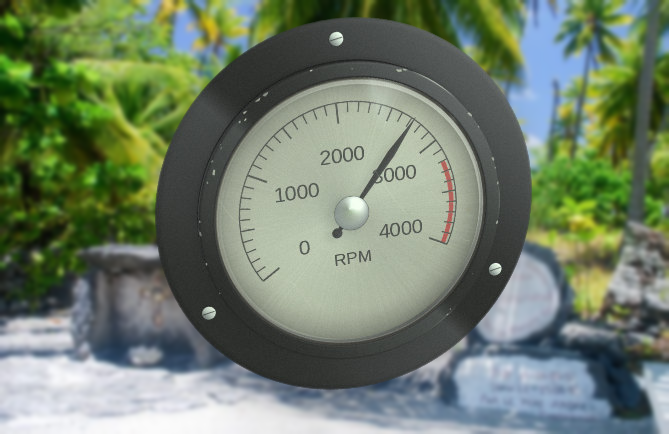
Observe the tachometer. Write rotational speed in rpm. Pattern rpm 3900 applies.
rpm 2700
